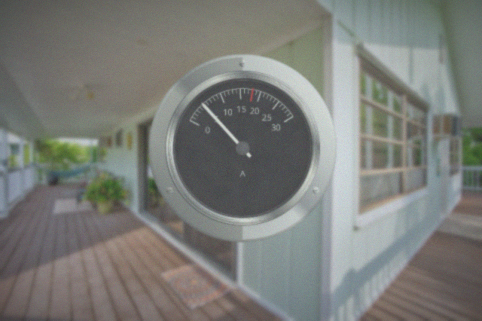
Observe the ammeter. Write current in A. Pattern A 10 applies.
A 5
